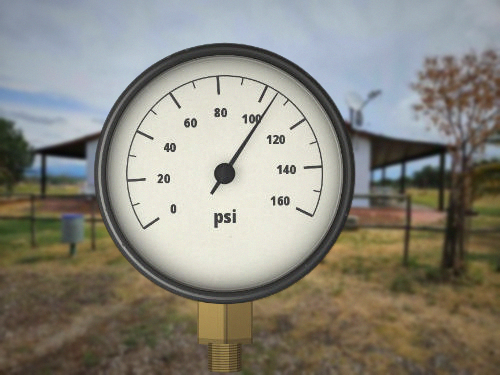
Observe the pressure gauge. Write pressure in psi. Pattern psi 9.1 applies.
psi 105
